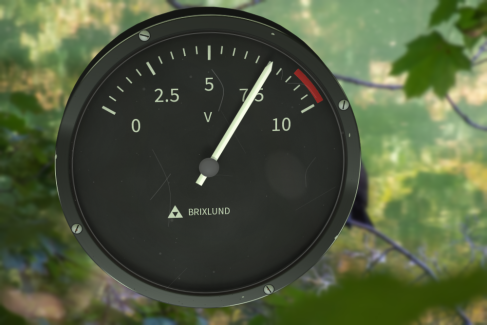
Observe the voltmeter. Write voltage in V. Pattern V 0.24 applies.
V 7.5
